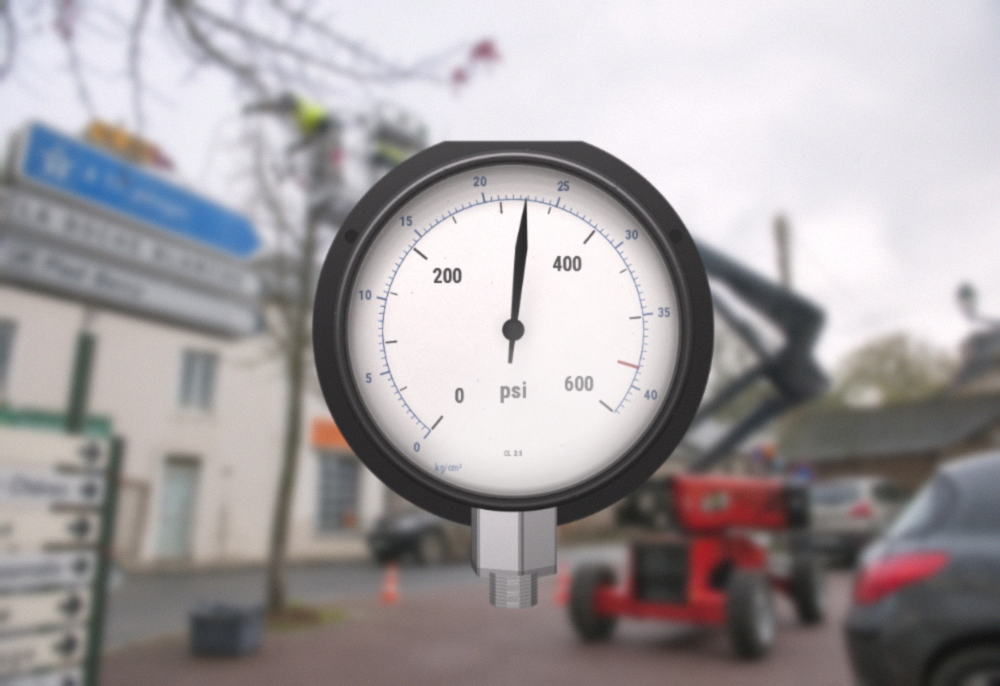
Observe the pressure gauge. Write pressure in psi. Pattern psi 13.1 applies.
psi 325
